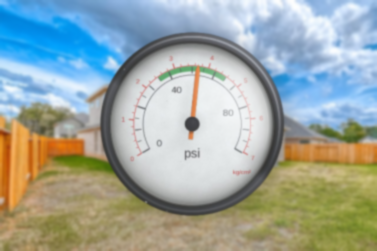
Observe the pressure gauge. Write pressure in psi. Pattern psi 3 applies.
psi 52.5
